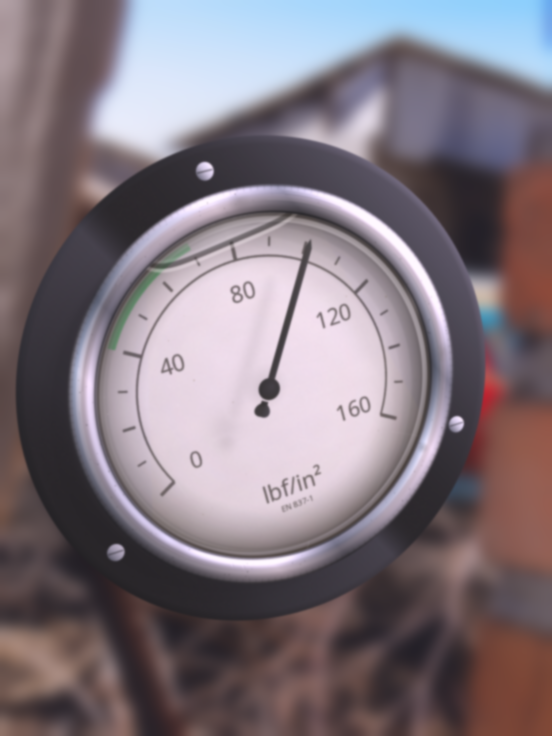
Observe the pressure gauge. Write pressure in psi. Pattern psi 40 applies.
psi 100
